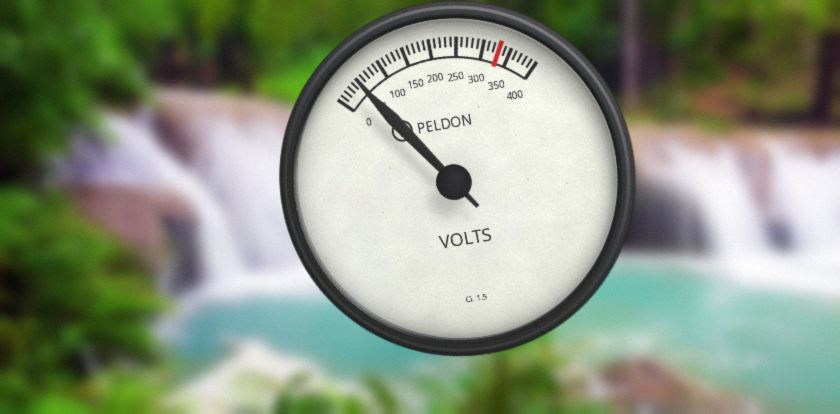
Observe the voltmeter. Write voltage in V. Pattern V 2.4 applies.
V 50
